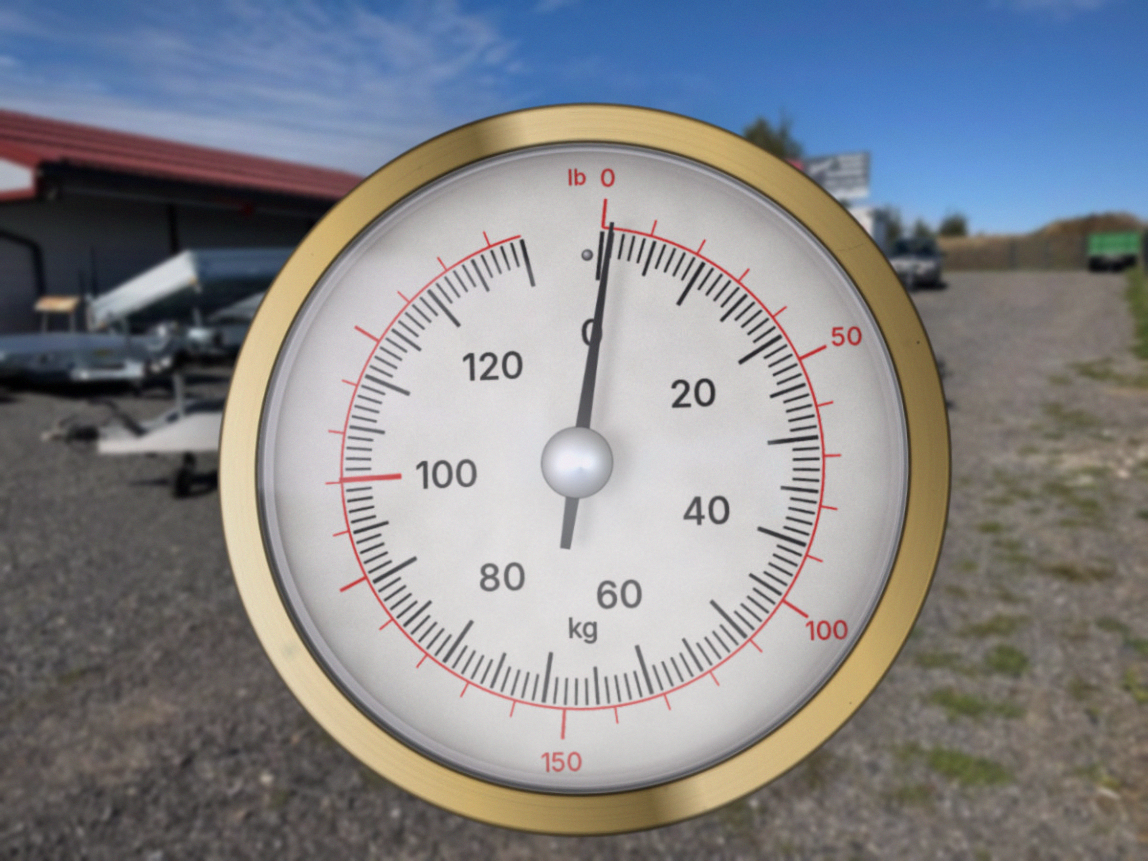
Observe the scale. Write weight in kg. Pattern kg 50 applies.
kg 1
